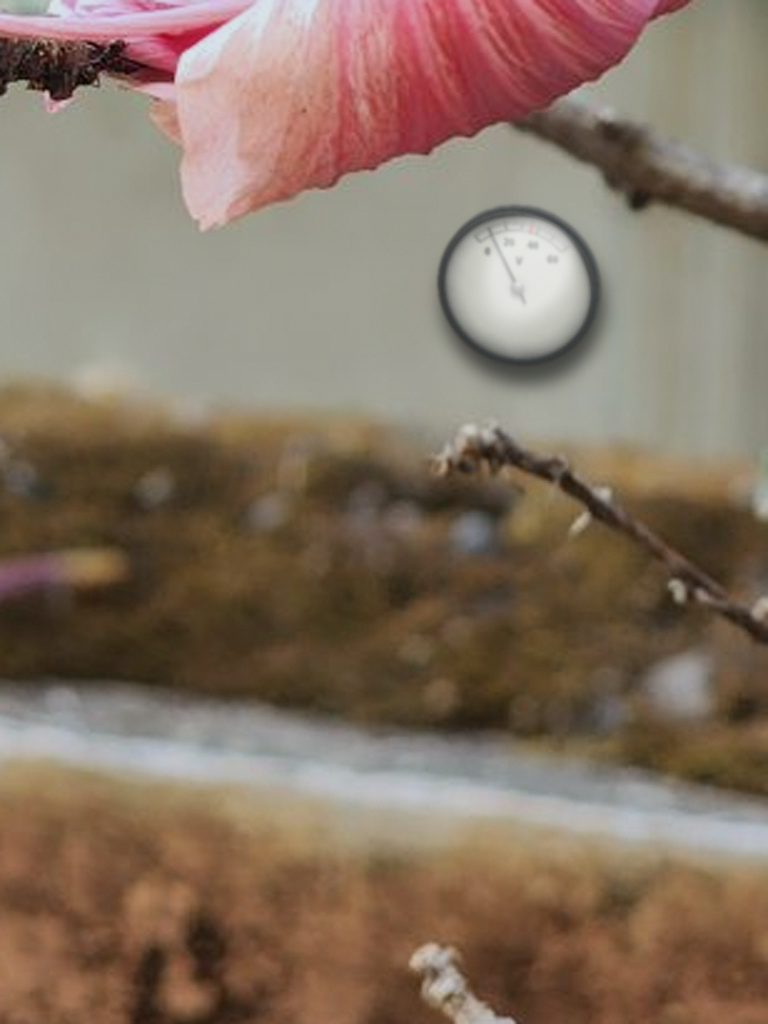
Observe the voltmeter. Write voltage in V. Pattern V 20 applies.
V 10
